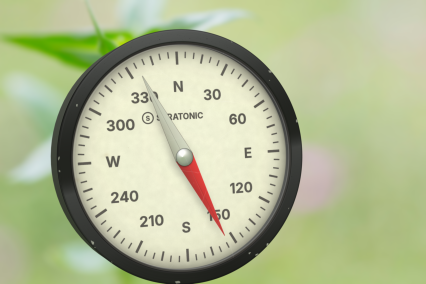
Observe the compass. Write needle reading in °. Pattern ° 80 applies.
° 155
